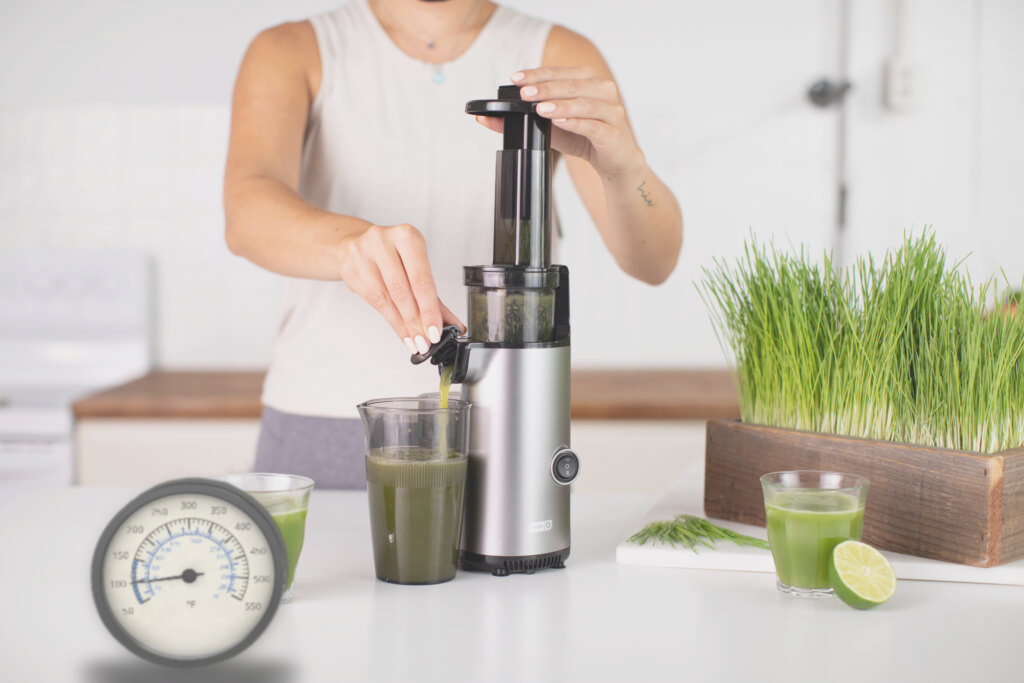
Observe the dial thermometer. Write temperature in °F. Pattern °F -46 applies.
°F 100
